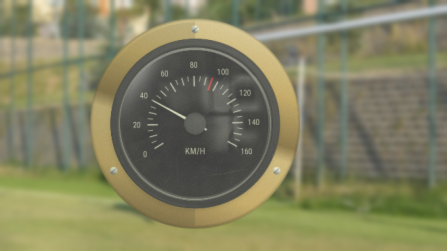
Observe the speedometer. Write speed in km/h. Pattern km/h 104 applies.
km/h 40
